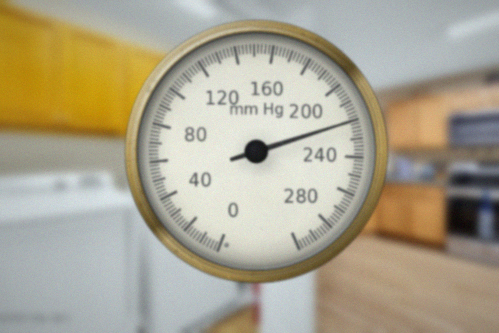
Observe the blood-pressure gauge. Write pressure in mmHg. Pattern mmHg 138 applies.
mmHg 220
